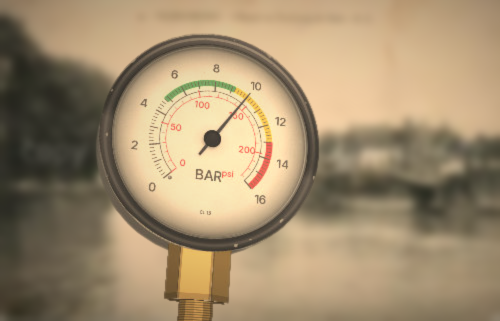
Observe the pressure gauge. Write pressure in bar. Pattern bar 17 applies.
bar 10
